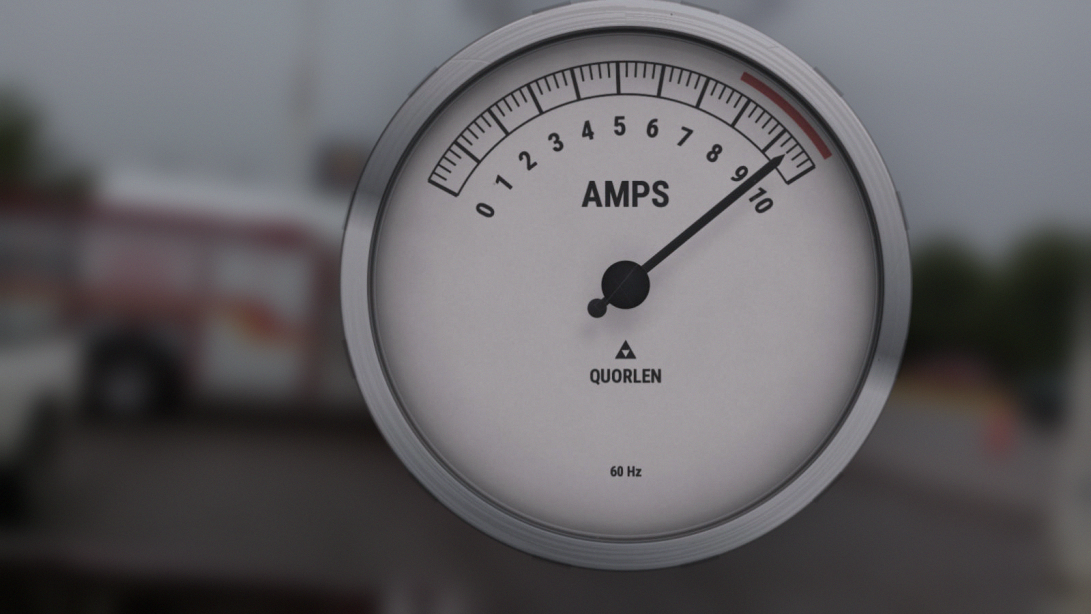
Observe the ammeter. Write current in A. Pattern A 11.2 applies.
A 9.4
